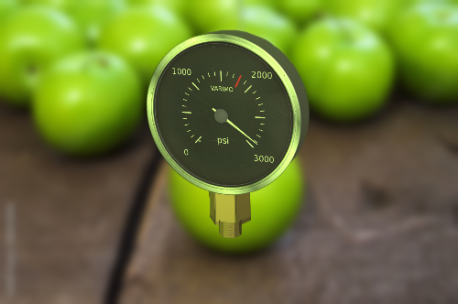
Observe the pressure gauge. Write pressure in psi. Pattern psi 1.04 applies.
psi 2900
